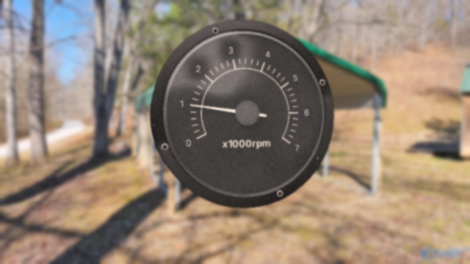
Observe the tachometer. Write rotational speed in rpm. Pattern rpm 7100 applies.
rpm 1000
